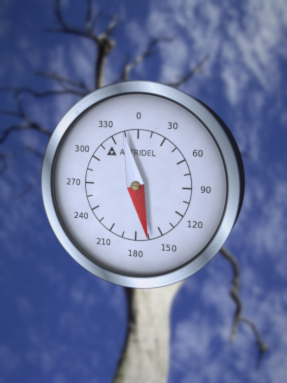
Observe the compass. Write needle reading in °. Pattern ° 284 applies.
° 165
